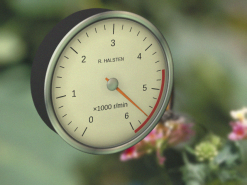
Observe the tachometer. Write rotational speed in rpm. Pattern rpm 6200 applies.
rpm 5600
